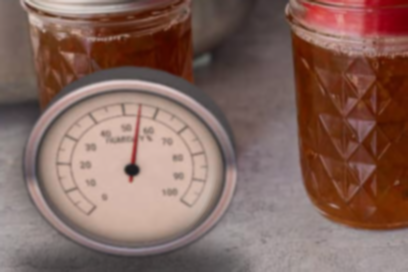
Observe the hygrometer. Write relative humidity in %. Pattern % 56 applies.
% 55
